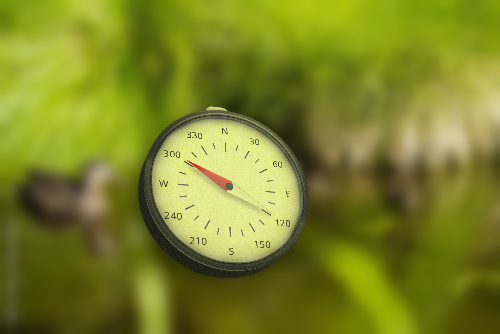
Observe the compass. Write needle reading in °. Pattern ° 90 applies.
° 300
